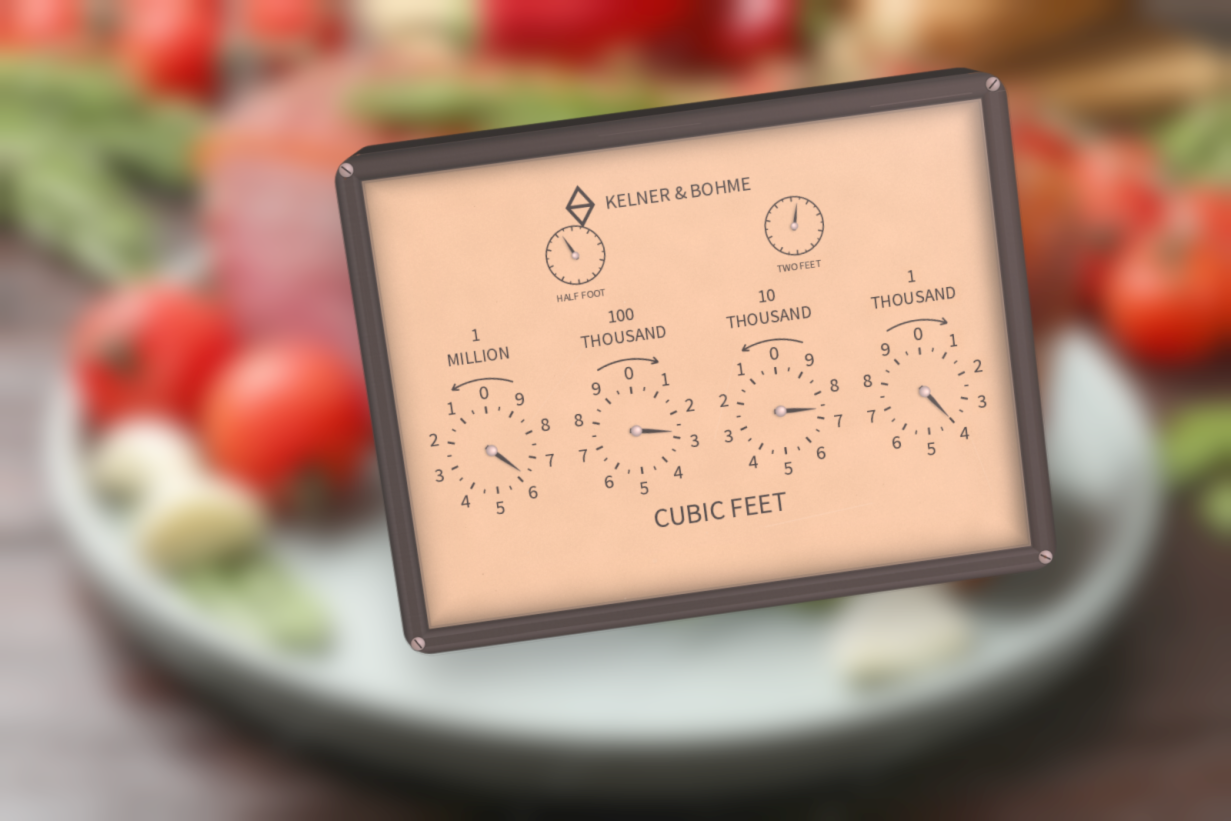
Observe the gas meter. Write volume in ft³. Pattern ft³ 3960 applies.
ft³ 627400
